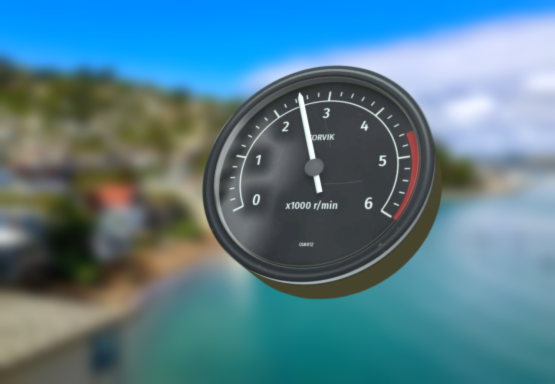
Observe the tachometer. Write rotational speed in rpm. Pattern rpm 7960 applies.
rpm 2500
